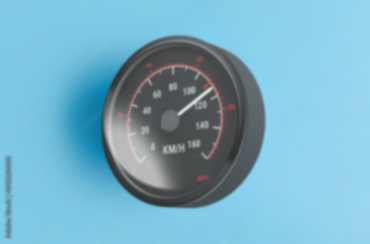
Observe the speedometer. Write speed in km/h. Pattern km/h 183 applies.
km/h 115
